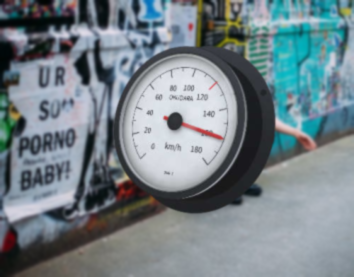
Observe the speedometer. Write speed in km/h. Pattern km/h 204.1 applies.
km/h 160
